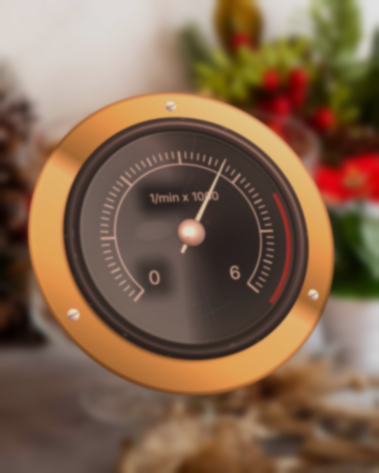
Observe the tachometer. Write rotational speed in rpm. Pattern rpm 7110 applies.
rpm 3700
